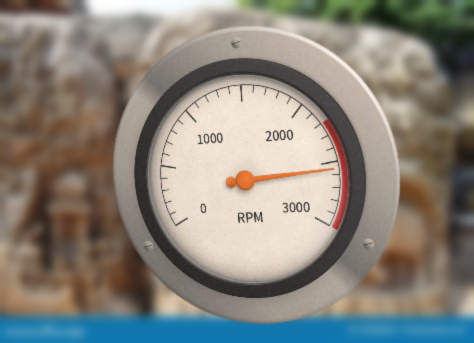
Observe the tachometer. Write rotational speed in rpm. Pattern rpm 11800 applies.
rpm 2550
